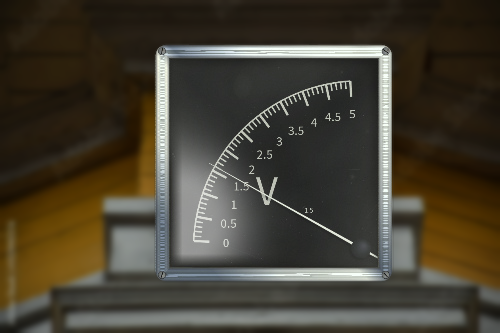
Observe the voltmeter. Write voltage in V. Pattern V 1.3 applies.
V 1.6
